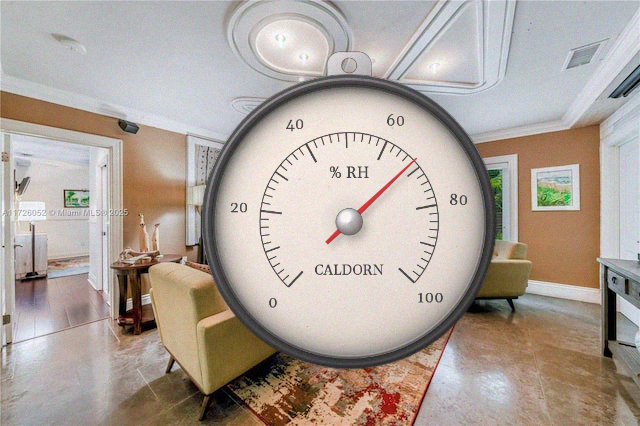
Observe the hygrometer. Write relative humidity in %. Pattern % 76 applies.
% 68
